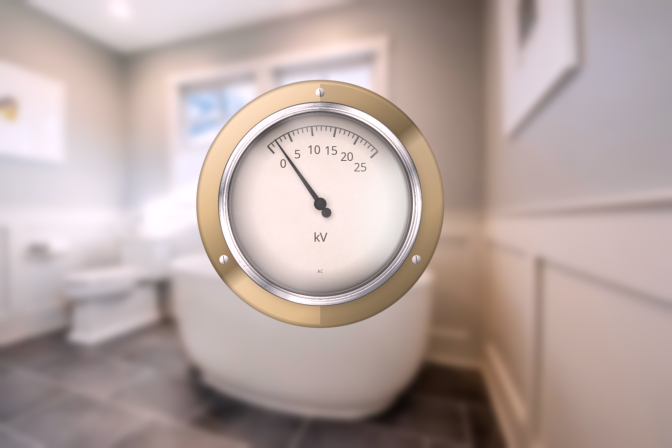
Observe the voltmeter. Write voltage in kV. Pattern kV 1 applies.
kV 2
